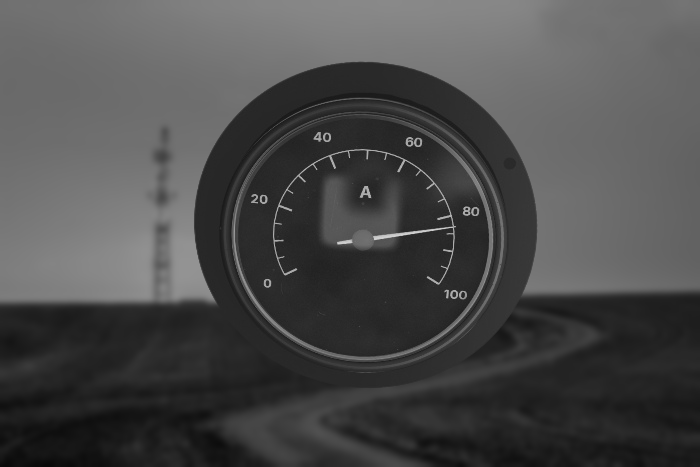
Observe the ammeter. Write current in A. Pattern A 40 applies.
A 82.5
